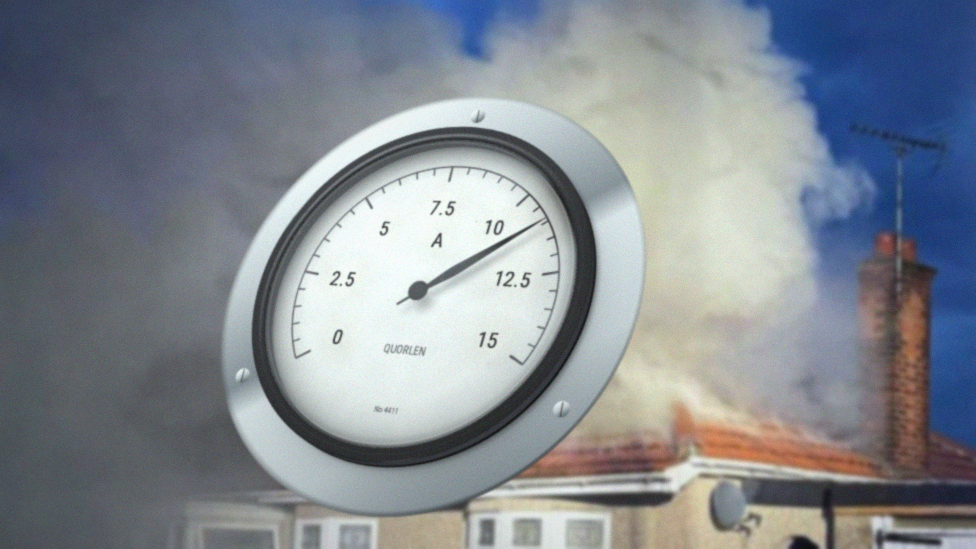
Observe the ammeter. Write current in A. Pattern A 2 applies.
A 11
